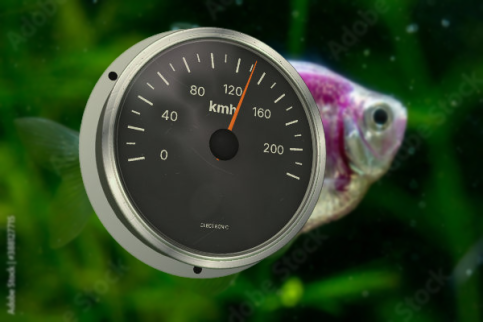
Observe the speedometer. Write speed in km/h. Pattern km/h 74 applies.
km/h 130
